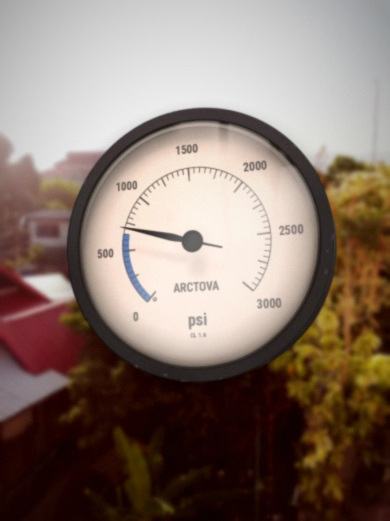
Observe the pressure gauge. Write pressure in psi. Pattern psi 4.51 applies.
psi 700
